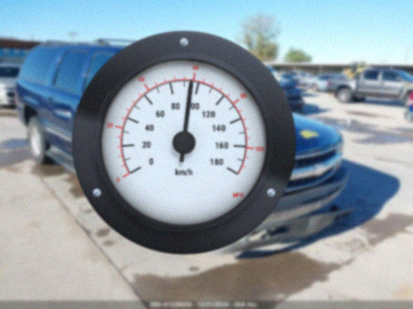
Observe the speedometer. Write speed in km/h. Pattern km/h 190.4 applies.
km/h 95
